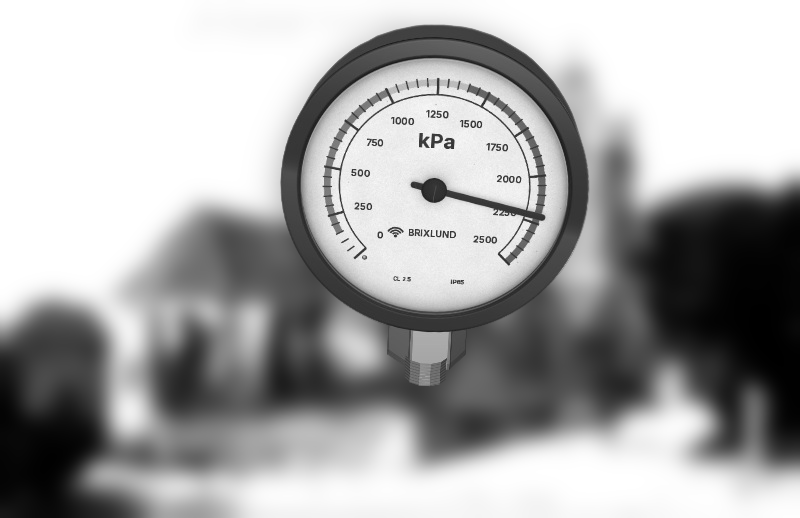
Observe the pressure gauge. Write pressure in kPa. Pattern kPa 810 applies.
kPa 2200
